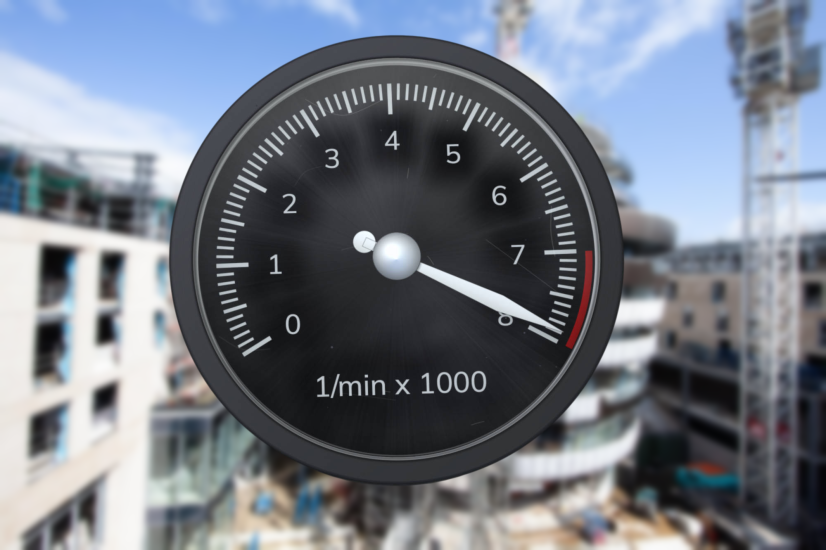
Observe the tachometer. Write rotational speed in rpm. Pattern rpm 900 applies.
rpm 7900
